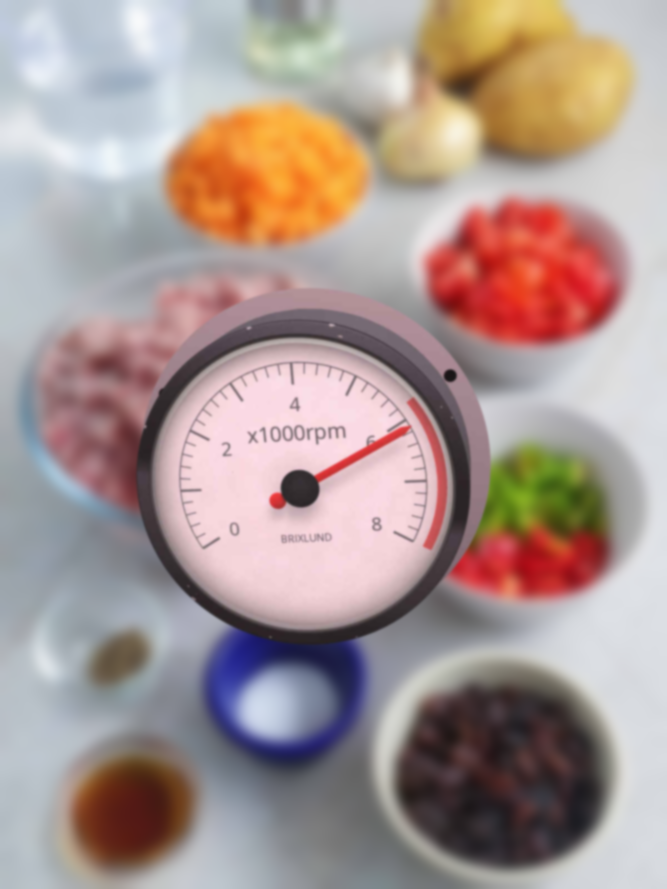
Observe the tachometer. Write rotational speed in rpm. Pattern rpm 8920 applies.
rpm 6100
